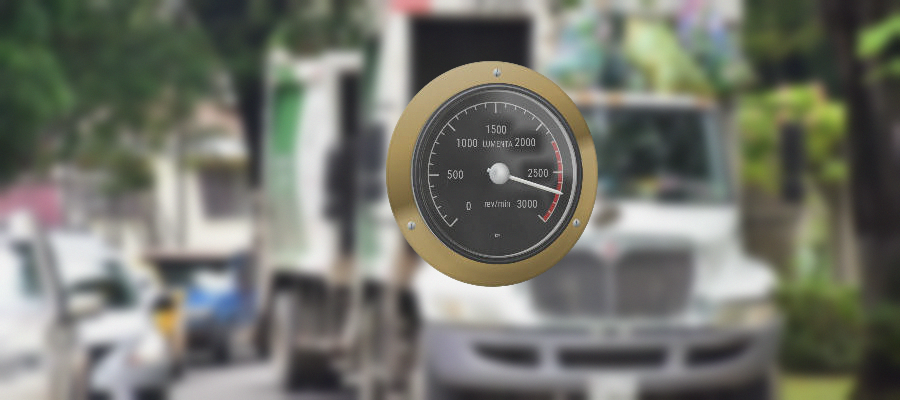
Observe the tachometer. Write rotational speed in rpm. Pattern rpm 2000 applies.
rpm 2700
